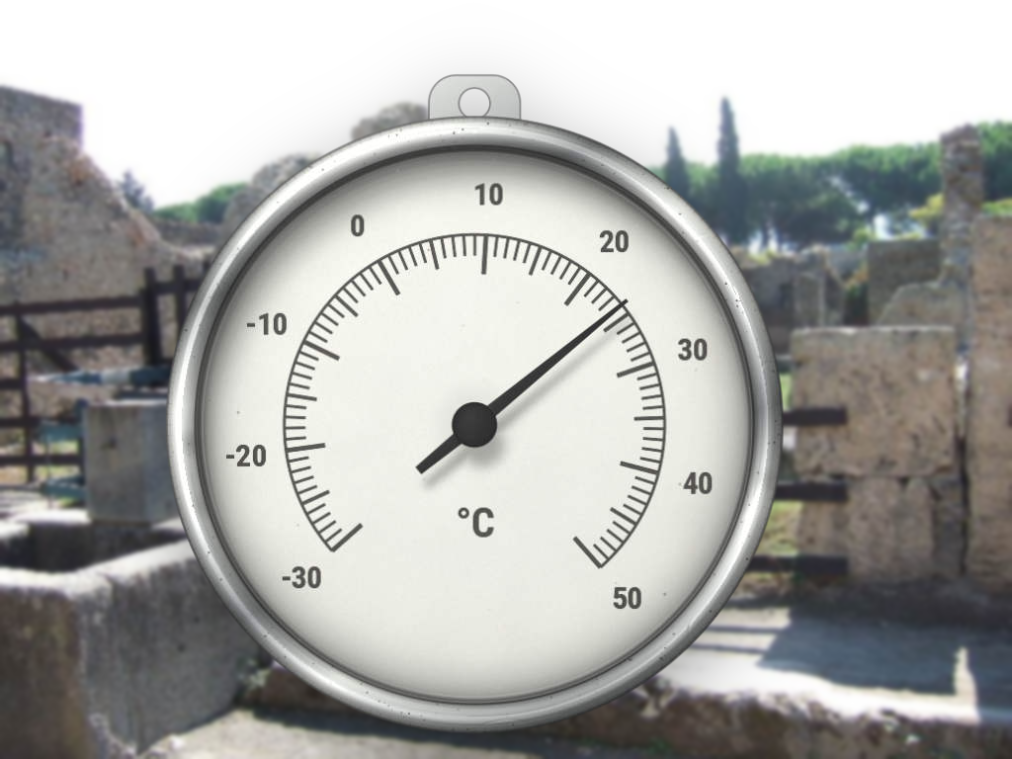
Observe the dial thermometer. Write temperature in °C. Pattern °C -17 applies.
°C 24
